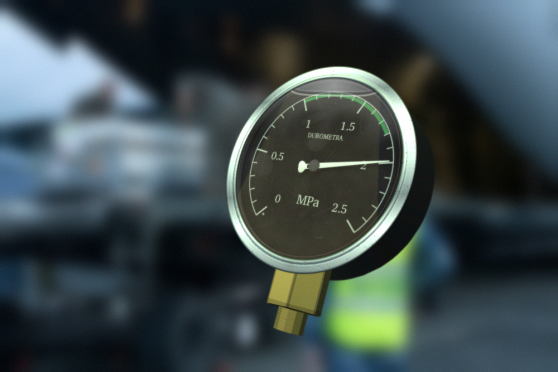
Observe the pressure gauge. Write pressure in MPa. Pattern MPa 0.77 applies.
MPa 2
